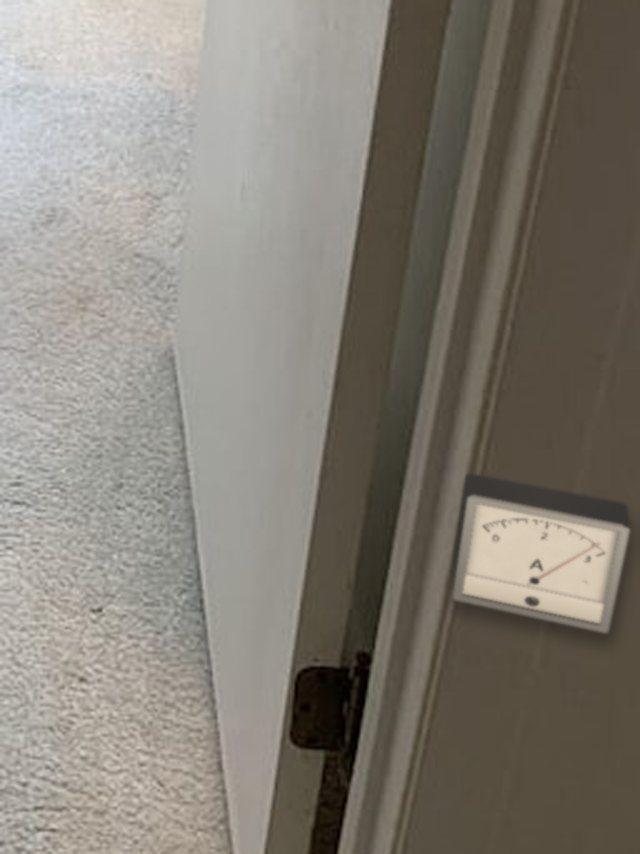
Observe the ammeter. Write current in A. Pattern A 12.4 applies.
A 2.8
